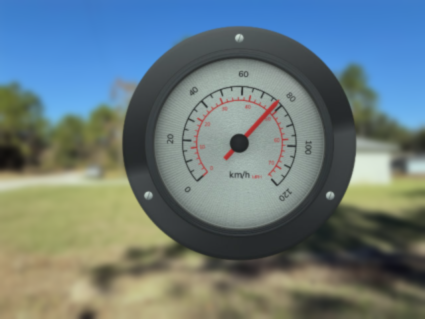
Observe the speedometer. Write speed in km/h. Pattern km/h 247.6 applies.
km/h 77.5
